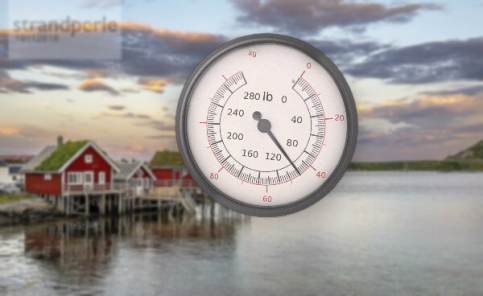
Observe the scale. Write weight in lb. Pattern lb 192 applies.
lb 100
